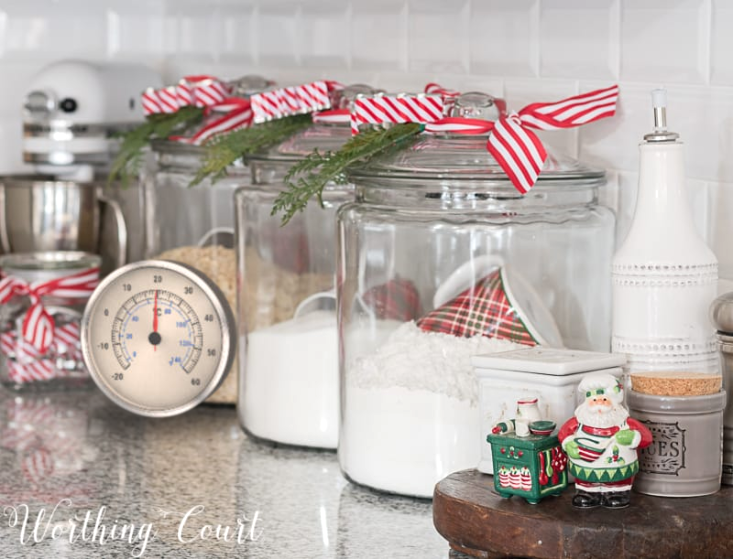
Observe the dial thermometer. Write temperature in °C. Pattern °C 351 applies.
°C 20
